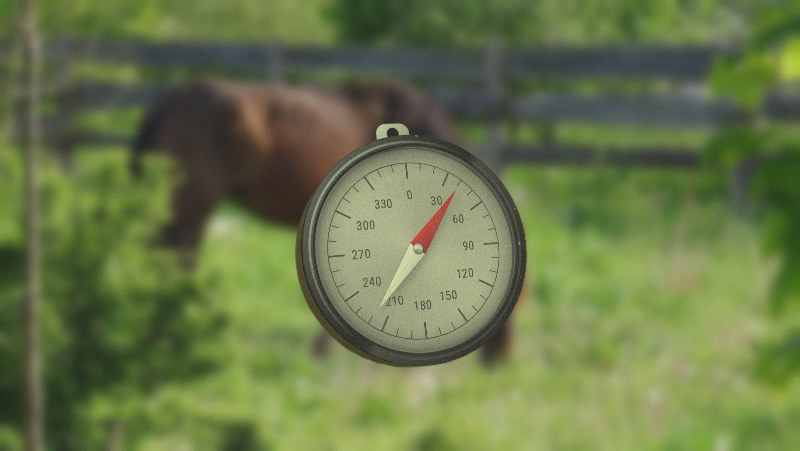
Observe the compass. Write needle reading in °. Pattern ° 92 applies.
° 40
